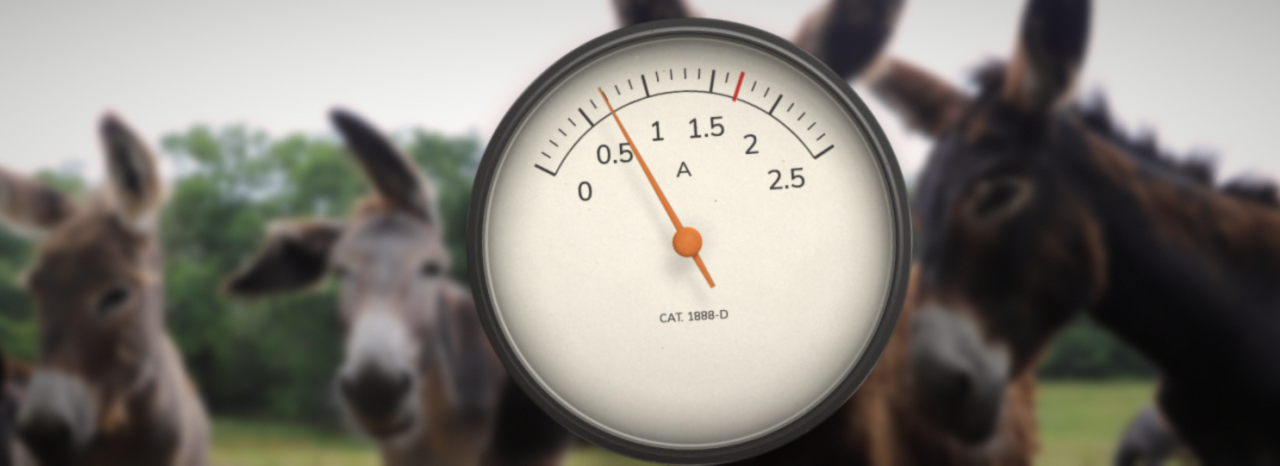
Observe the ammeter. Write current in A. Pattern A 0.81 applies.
A 0.7
